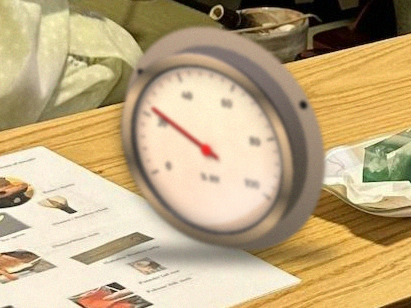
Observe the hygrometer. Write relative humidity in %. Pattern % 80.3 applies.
% 24
